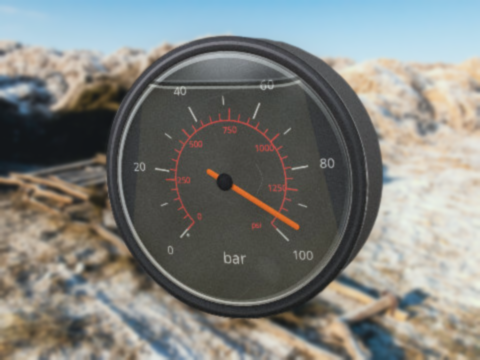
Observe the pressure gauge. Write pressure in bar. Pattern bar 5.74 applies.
bar 95
